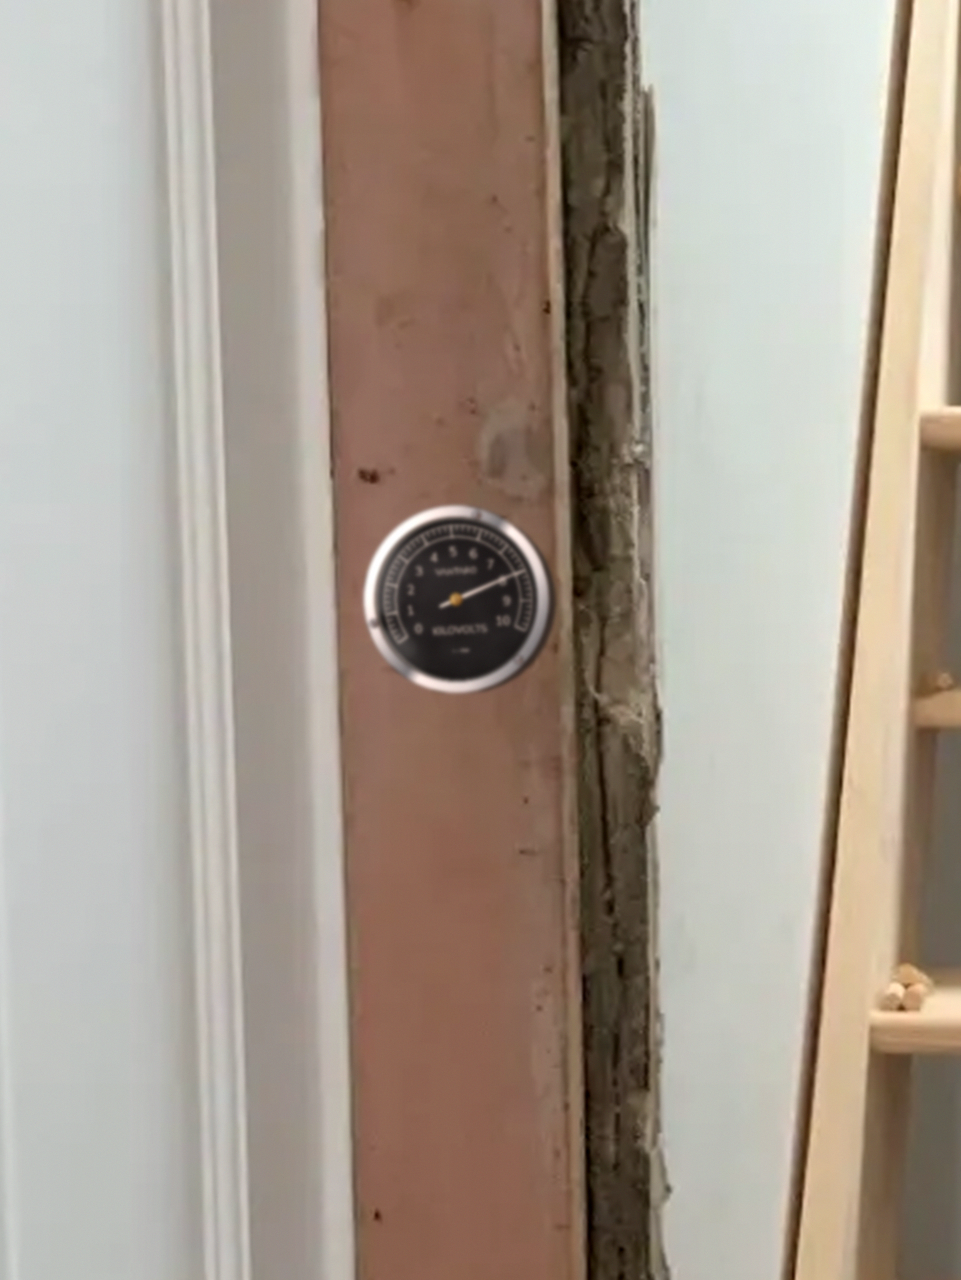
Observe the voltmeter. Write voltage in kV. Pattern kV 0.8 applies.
kV 8
